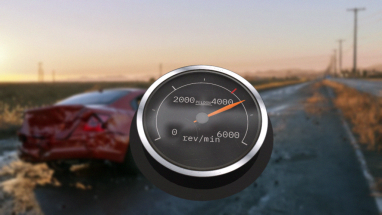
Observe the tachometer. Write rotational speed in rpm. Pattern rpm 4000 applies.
rpm 4500
